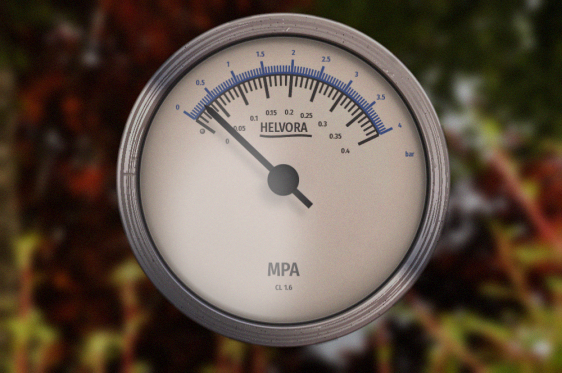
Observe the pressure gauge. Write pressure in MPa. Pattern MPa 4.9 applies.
MPa 0.03
